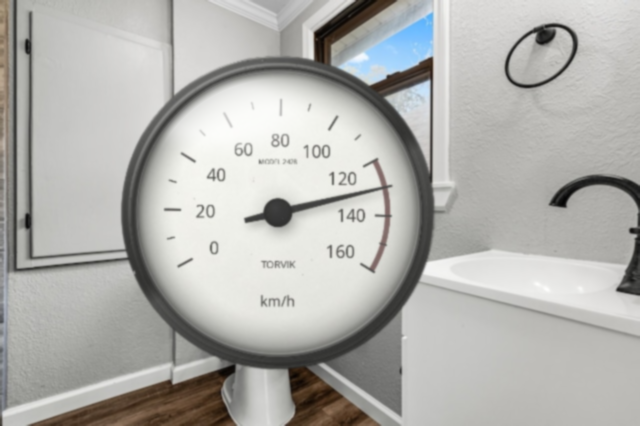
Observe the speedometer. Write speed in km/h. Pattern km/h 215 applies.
km/h 130
